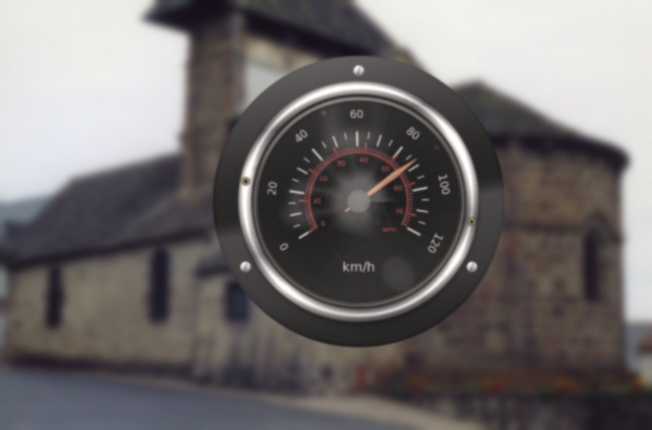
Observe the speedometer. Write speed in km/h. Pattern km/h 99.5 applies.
km/h 87.5
